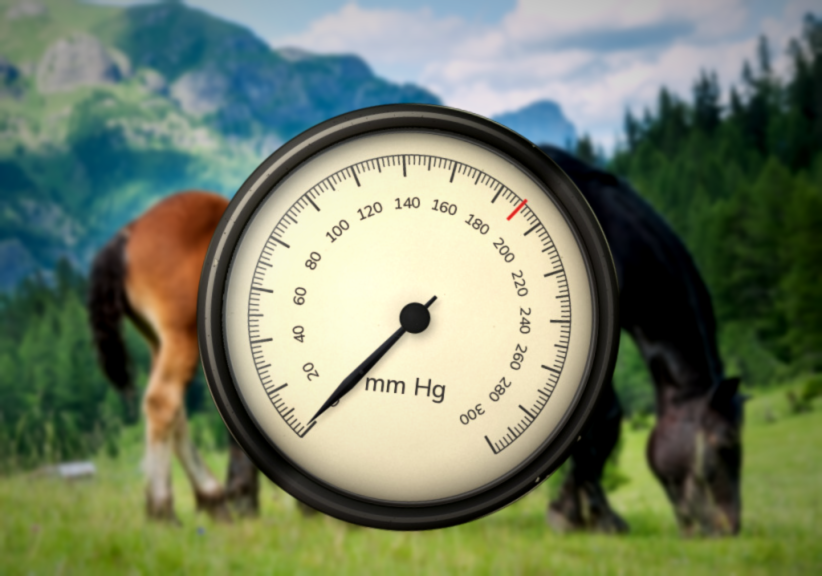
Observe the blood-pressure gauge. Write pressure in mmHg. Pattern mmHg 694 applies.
mmHg 2
